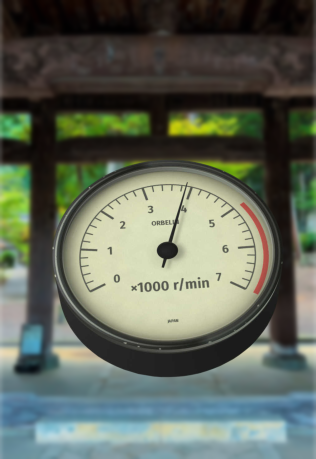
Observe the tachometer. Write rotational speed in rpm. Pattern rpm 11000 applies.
rpm 3900
